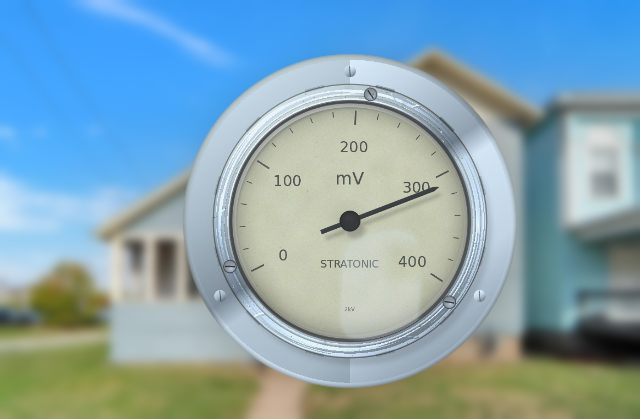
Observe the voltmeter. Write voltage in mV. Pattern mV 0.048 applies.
mV 310
